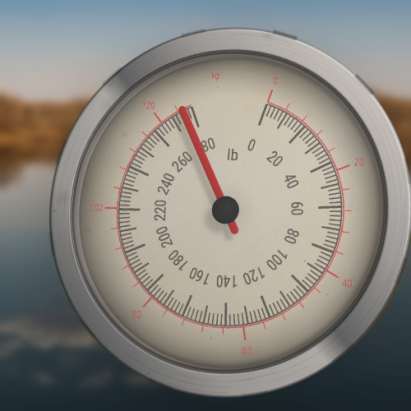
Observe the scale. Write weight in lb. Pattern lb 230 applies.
lb 276
